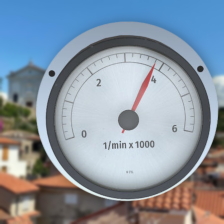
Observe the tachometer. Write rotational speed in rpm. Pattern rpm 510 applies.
rpm 3800
